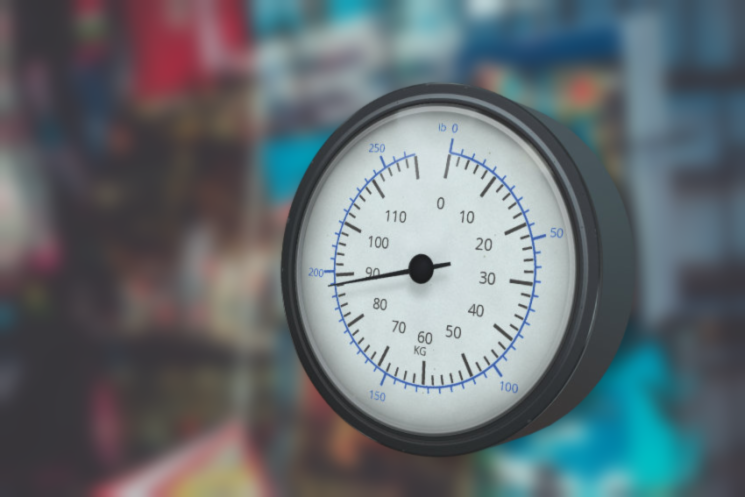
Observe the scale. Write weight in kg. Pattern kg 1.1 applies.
kg 88
